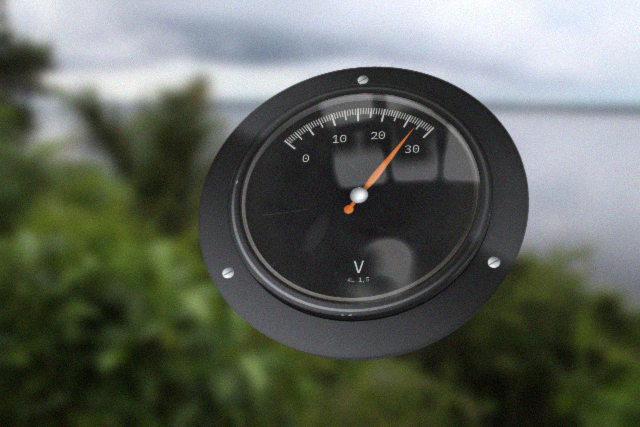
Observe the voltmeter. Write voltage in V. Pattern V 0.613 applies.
V 27.5
